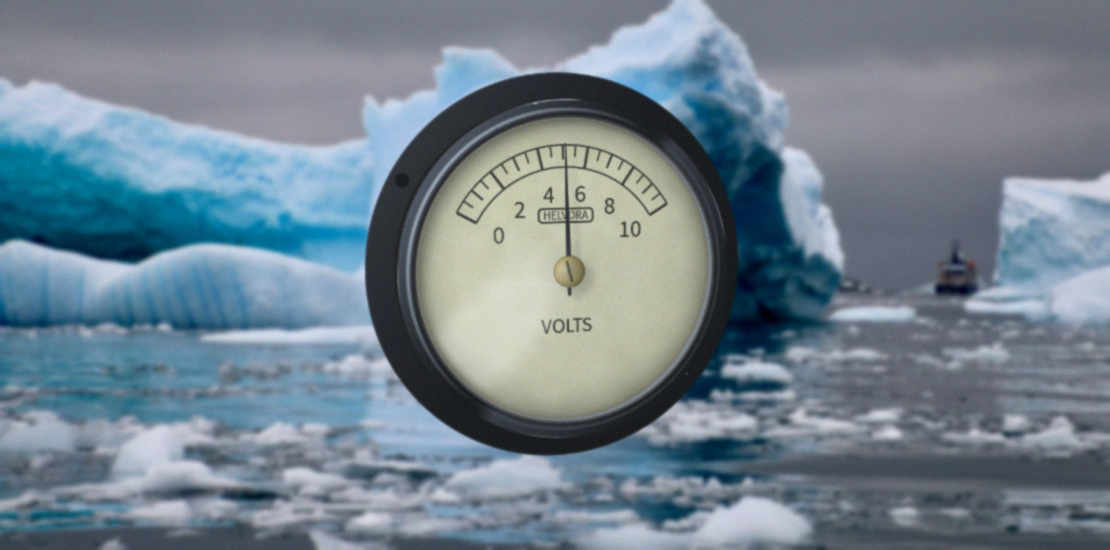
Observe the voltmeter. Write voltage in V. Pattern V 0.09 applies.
V 5
